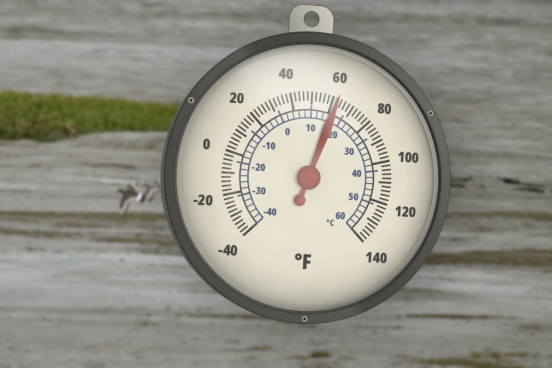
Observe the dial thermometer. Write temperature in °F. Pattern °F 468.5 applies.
°F 62
